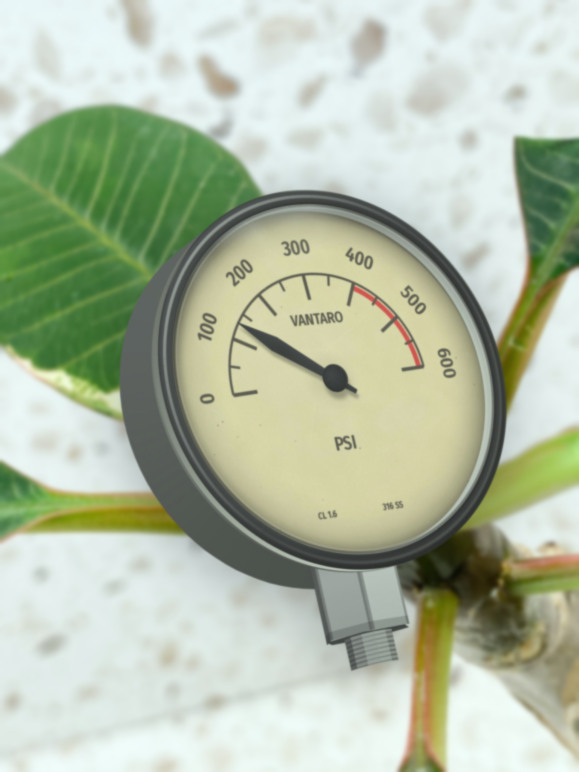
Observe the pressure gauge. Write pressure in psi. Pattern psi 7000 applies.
psi 125
